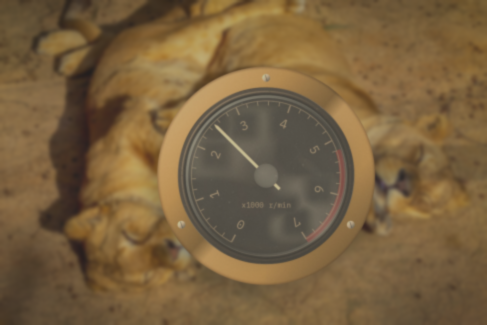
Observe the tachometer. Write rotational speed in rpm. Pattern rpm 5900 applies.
rpm 2500
